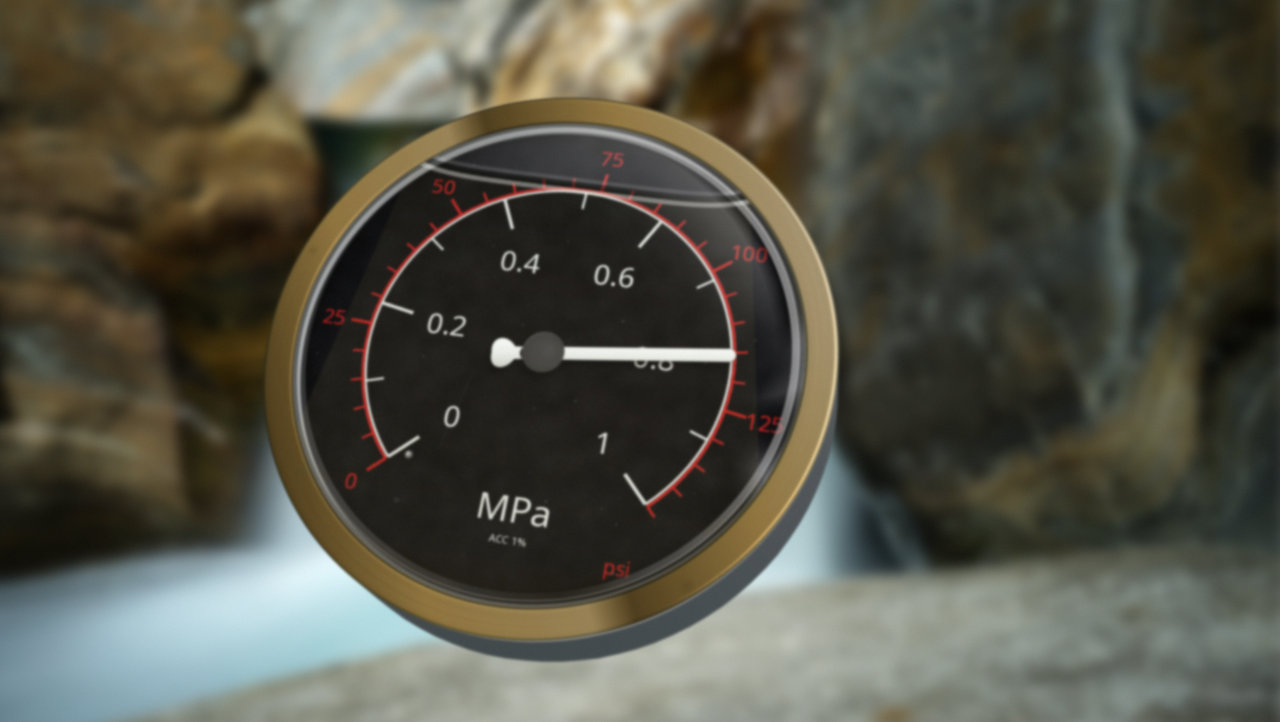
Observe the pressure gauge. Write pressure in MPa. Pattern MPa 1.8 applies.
MPa 0.8
